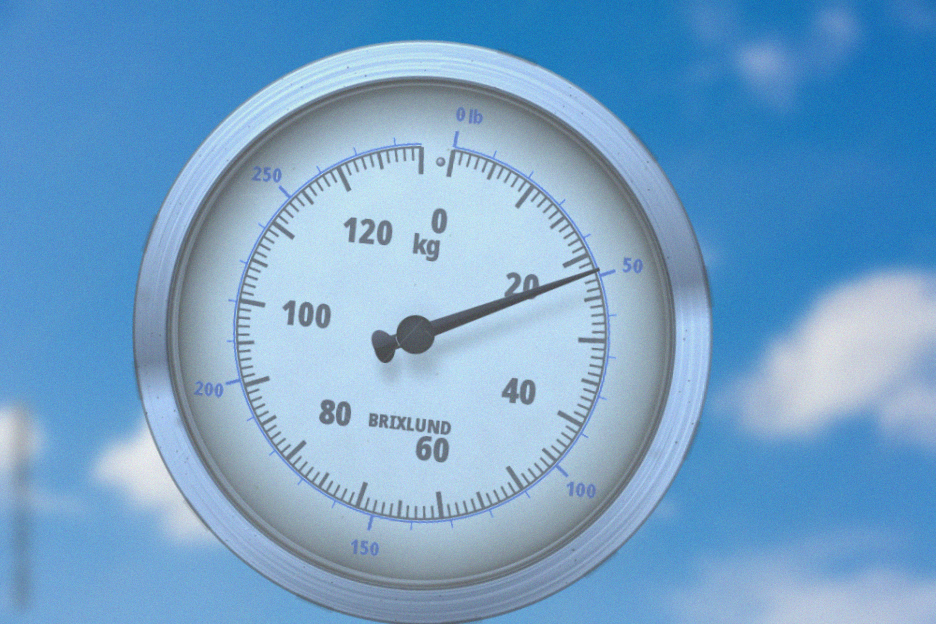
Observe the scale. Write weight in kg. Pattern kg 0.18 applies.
kg 22
